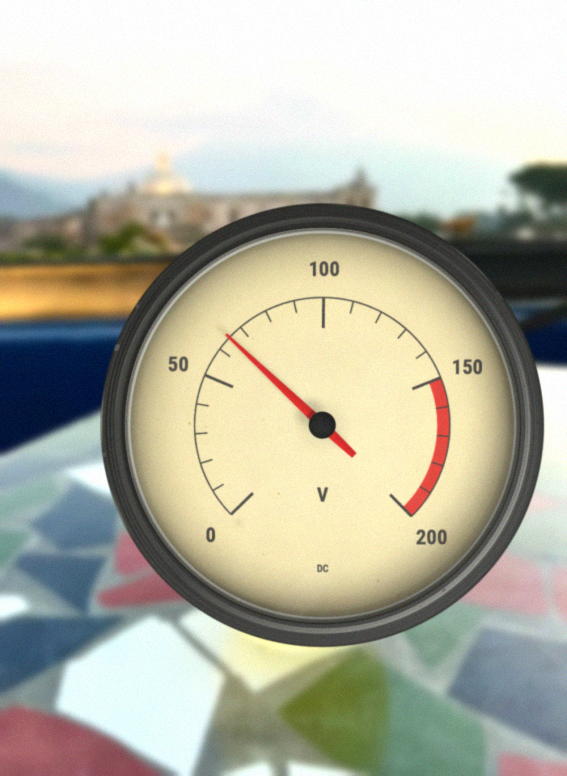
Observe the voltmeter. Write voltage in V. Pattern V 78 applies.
V 65
